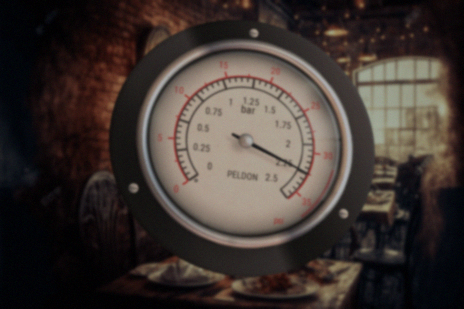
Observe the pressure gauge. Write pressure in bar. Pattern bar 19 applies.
bar 2.25
